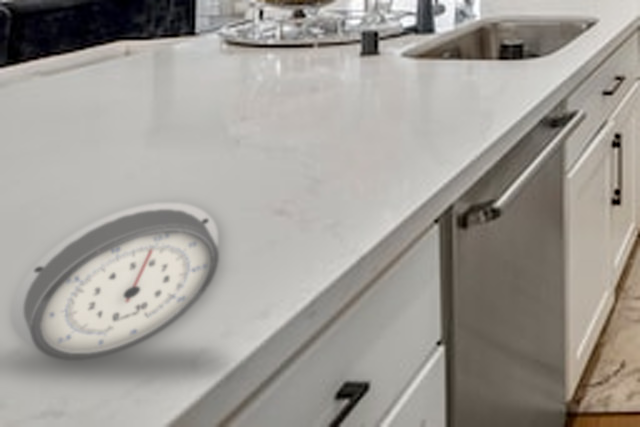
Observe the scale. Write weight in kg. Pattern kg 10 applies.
kg 5.5
